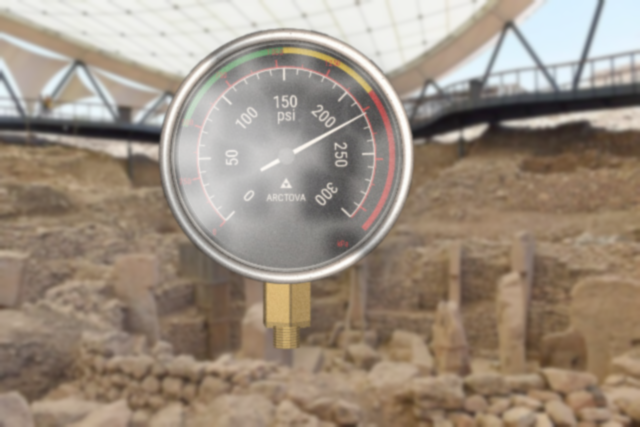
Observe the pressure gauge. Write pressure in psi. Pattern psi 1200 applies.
psi 220
